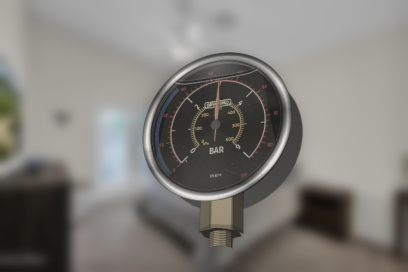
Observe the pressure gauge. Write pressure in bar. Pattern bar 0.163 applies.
bar 3
